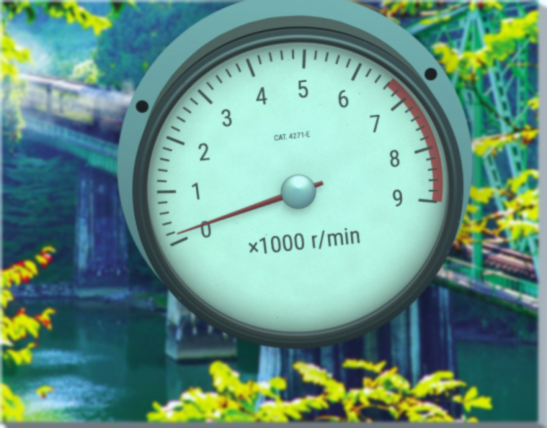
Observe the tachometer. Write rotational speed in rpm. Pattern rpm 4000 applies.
rpm 200
